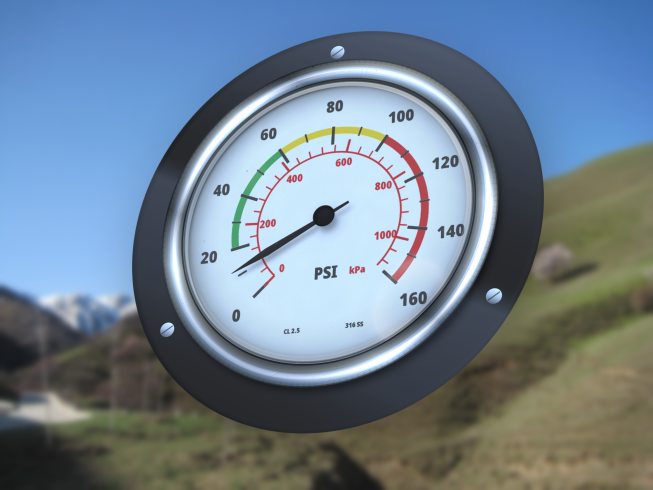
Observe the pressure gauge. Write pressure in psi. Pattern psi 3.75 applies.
psi 10
